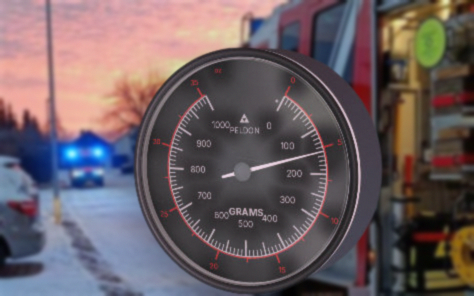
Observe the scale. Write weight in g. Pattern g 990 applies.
g 150
